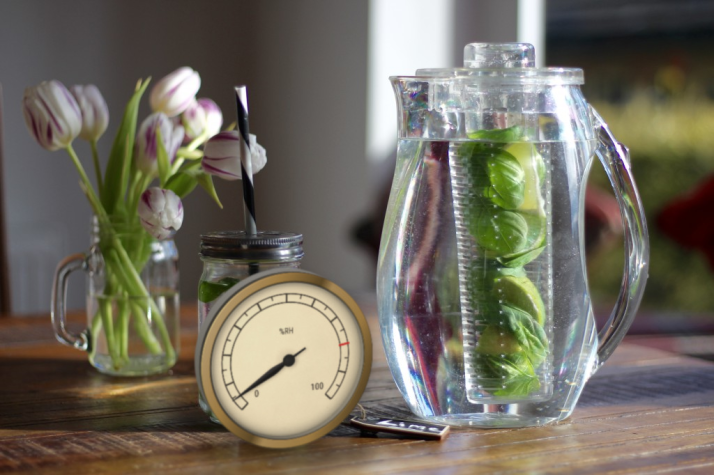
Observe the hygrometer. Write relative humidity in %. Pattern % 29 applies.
% 5
